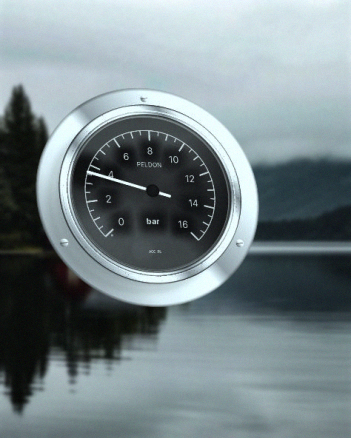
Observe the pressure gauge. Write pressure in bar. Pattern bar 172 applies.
bar 3.5
